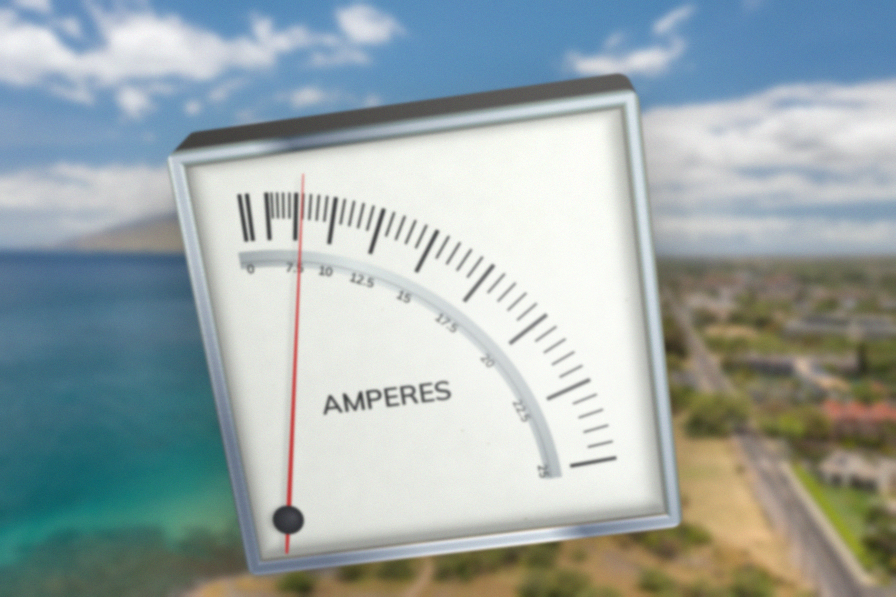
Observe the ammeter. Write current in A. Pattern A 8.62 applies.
A 8
